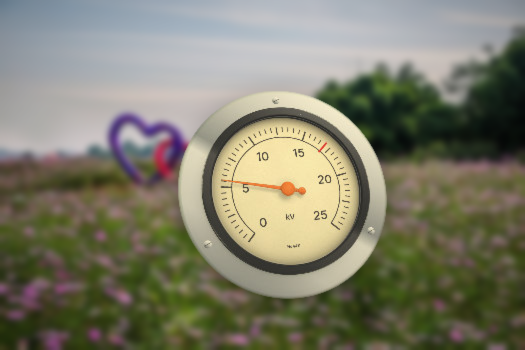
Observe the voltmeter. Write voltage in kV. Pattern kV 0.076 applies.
kV 5.5
